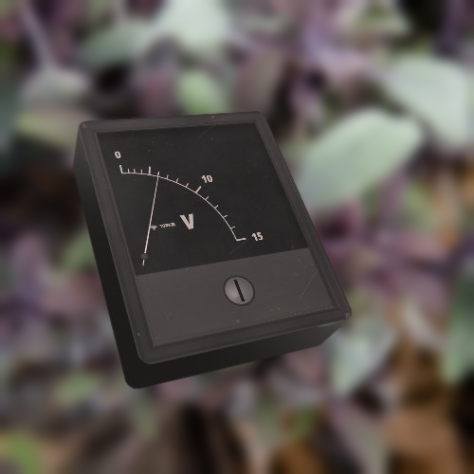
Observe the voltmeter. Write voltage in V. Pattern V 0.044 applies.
V 6
